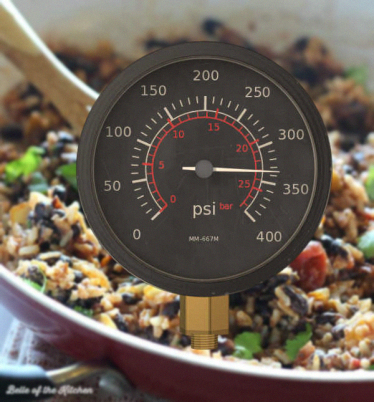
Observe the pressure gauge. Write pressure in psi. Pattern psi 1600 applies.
psi 335
